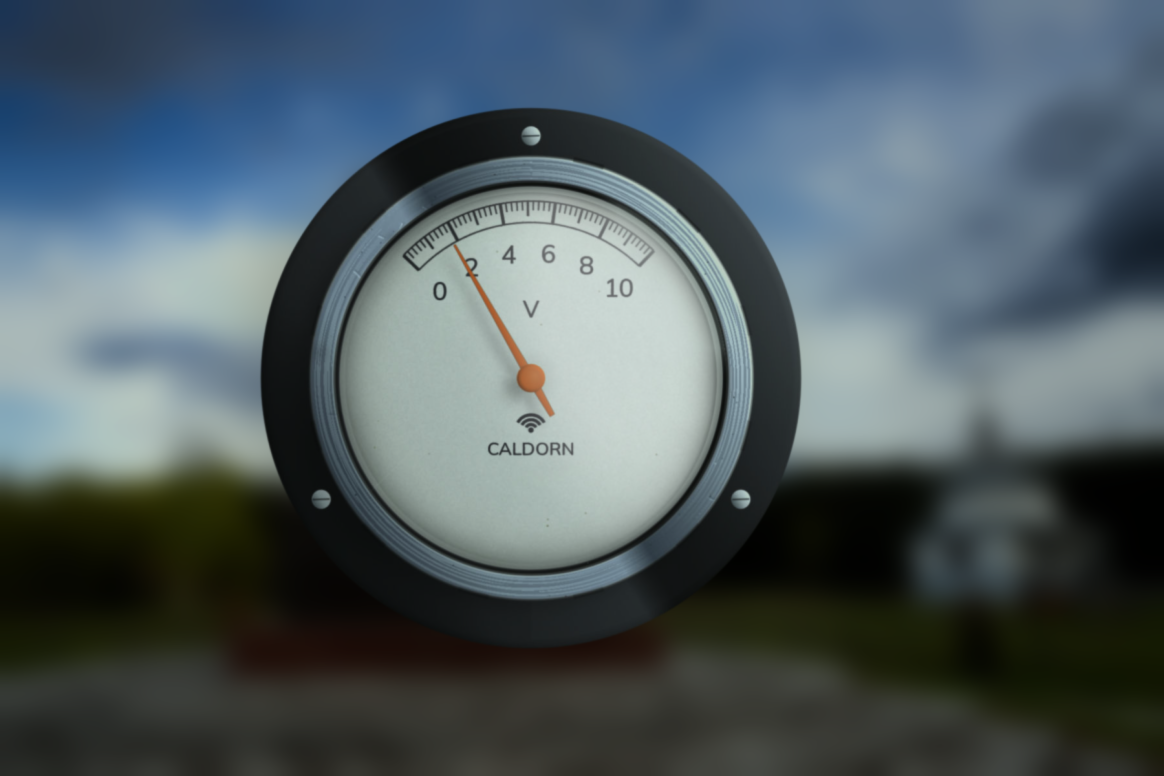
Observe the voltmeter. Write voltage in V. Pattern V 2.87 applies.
V 1.8
